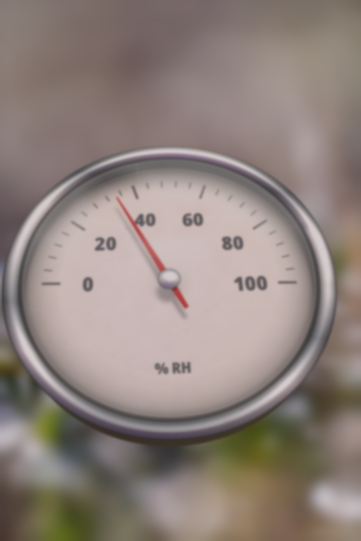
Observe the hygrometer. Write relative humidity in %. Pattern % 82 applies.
% 34
